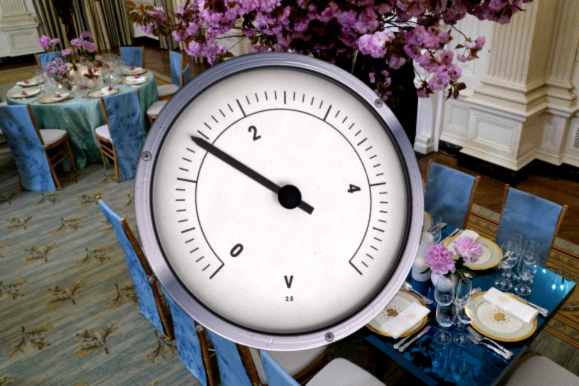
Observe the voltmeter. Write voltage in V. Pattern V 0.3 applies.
V 1.4
